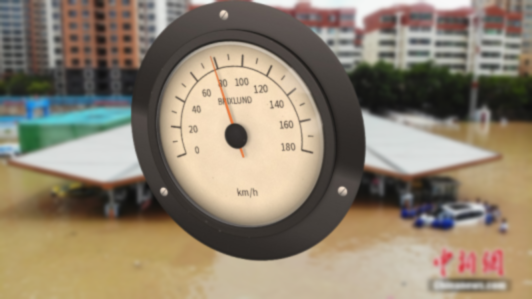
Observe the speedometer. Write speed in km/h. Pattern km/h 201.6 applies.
km/h 80
